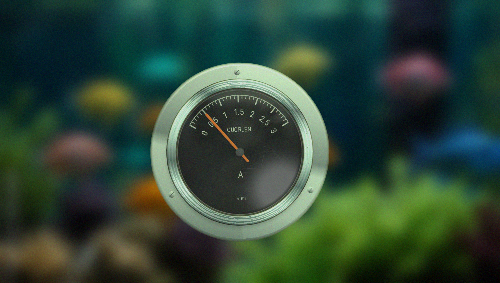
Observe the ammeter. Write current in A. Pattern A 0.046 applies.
A 0.5
